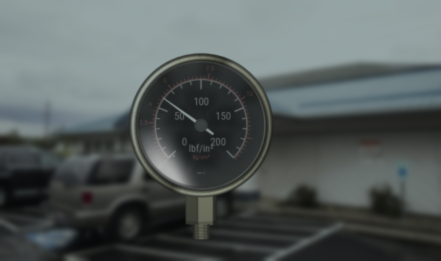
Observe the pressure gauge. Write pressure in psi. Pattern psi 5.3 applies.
psi 60
